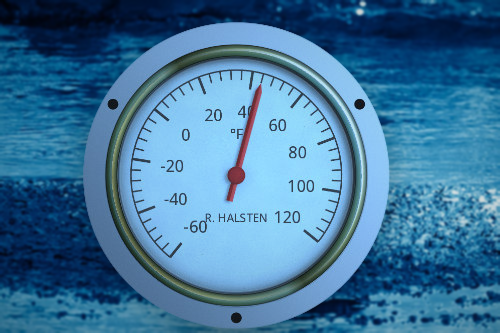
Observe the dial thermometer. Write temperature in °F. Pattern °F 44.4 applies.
°F 44
